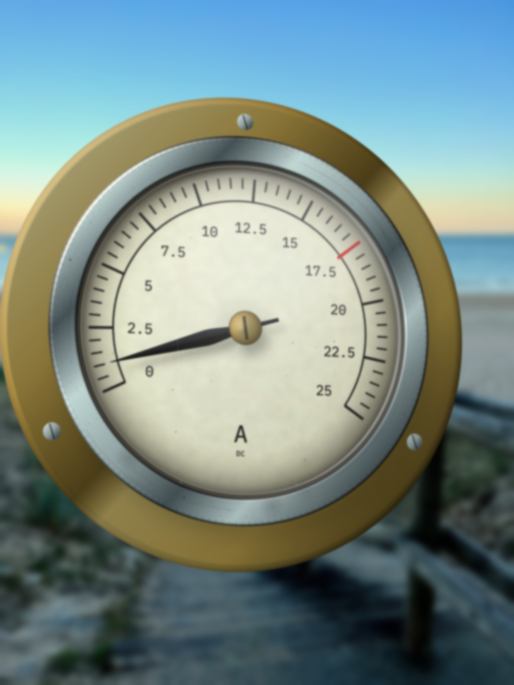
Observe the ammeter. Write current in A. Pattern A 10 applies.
A 1
